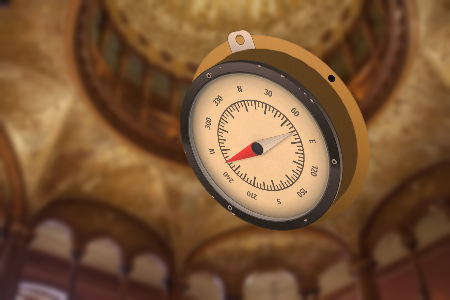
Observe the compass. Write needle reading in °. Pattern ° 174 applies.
° 255
